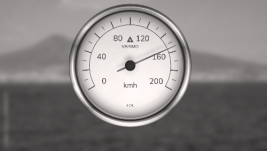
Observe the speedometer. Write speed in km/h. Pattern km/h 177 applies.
km/h 155
